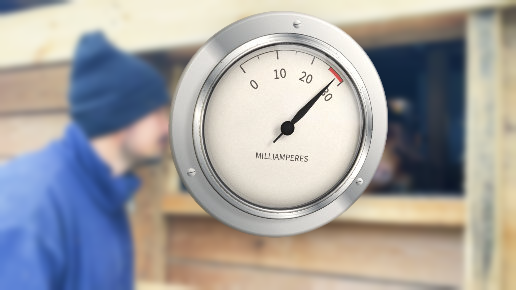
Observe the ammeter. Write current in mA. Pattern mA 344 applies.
mA 27.5
